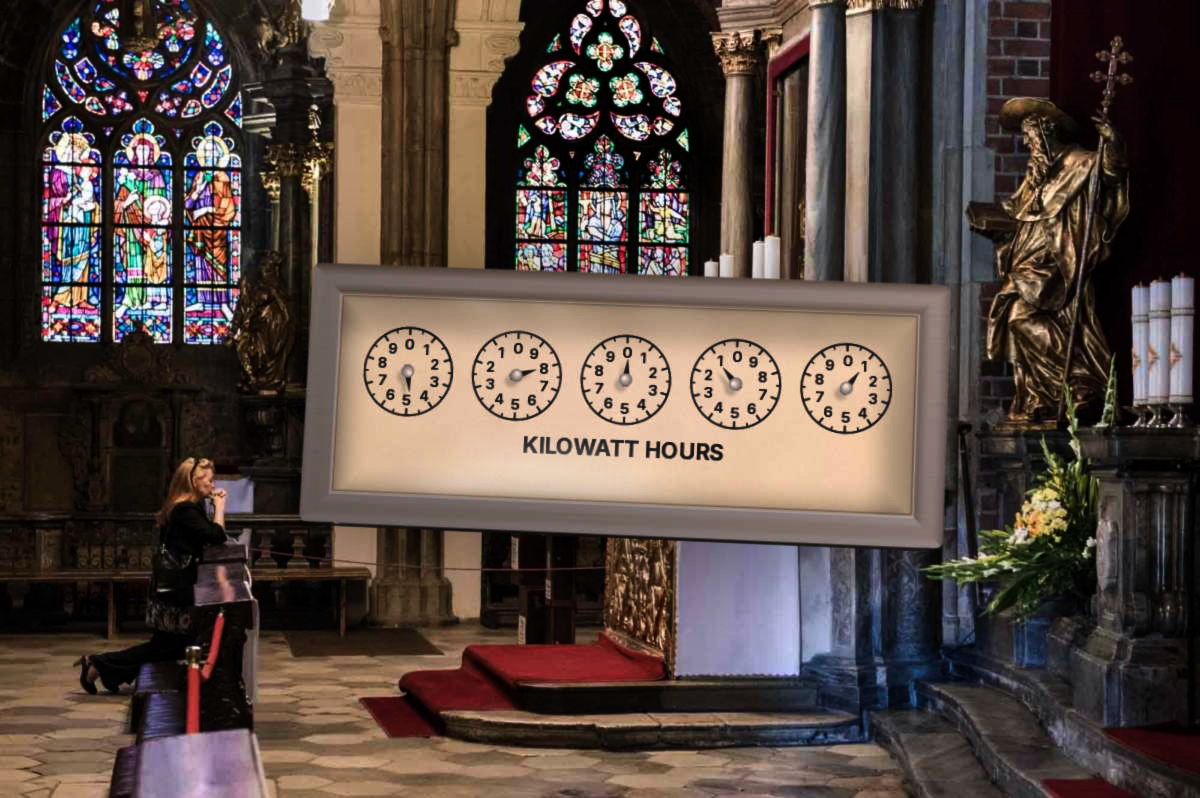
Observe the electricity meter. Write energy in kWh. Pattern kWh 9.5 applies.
kWh 48011
